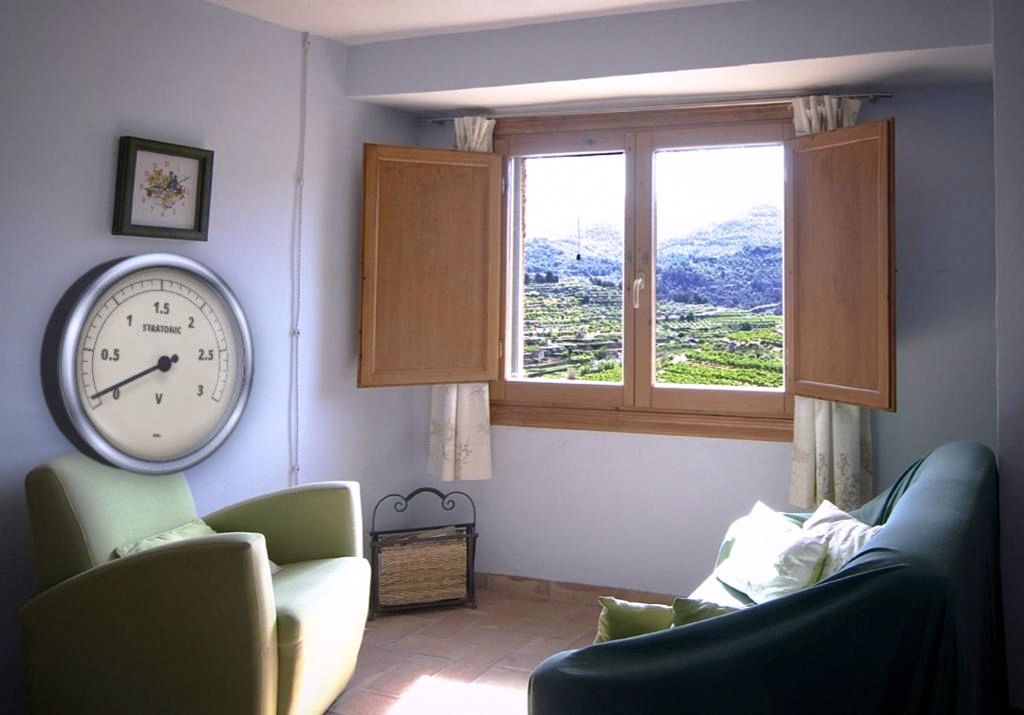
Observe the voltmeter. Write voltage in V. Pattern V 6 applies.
V 0.1
